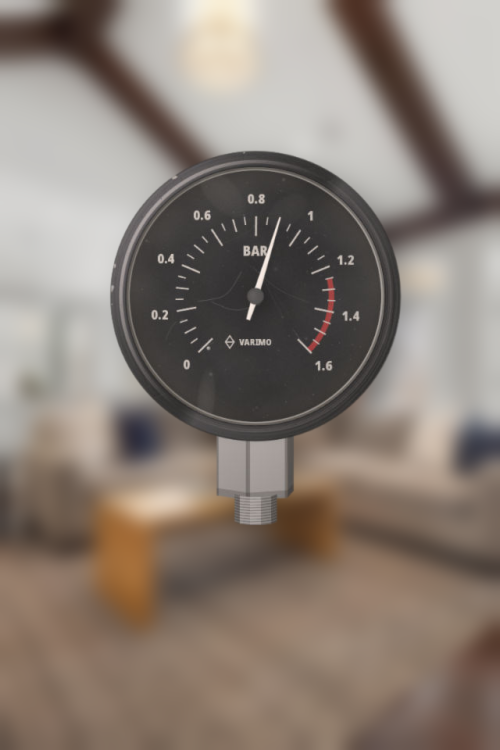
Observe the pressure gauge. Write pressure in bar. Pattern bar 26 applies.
bar 0.9
